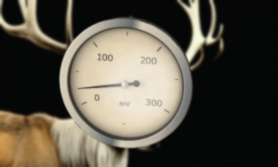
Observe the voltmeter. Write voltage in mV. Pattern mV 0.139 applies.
mV 25
